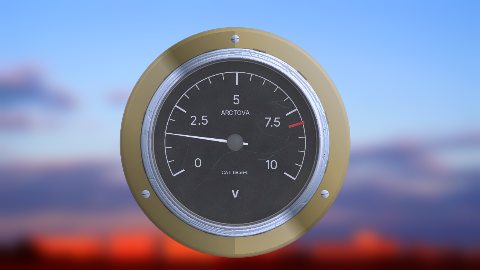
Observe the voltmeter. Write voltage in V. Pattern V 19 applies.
V 1.5
